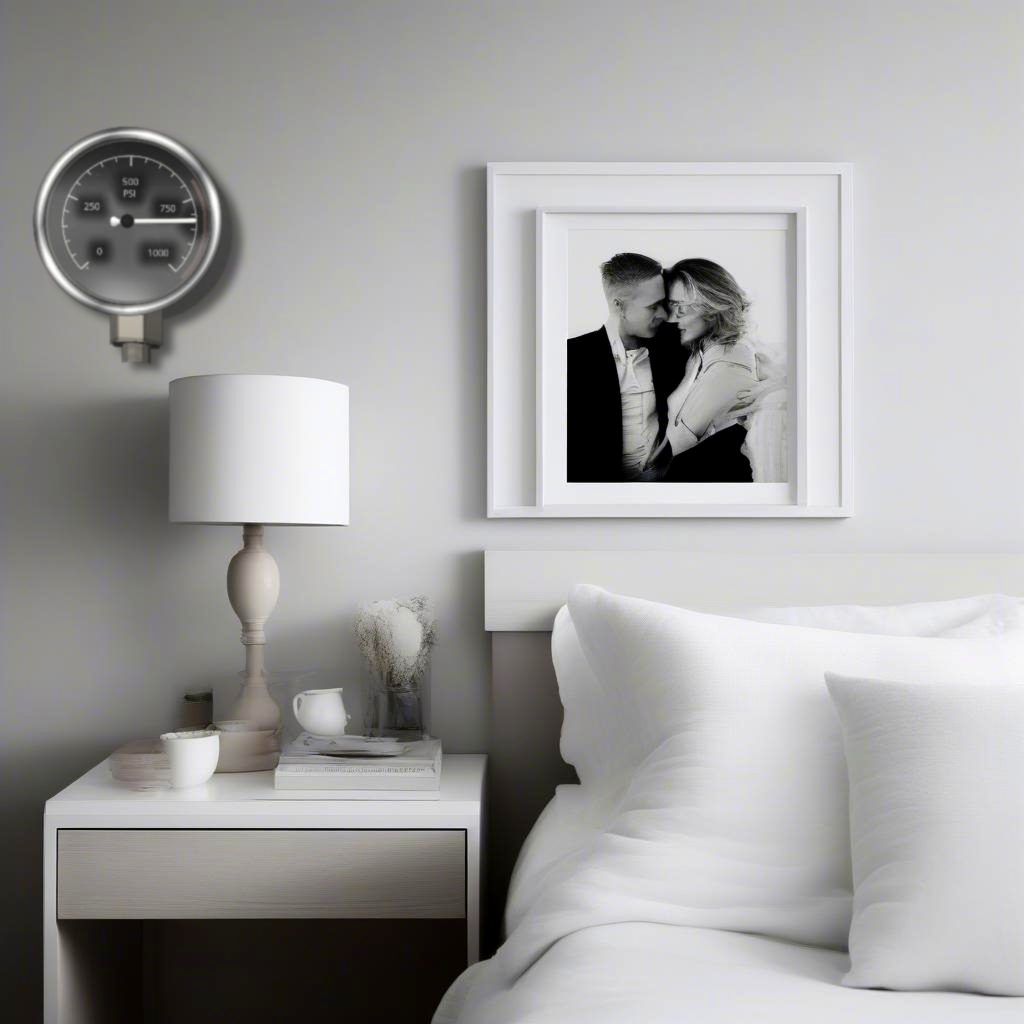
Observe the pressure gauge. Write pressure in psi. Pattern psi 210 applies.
psi 825
